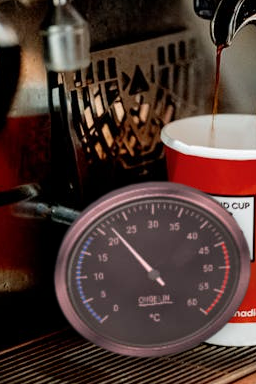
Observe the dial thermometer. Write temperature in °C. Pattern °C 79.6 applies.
°C 22
